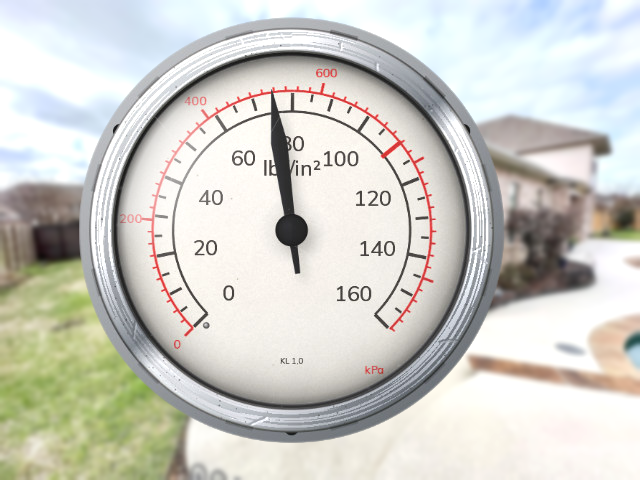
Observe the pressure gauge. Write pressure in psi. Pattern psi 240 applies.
psi 75
